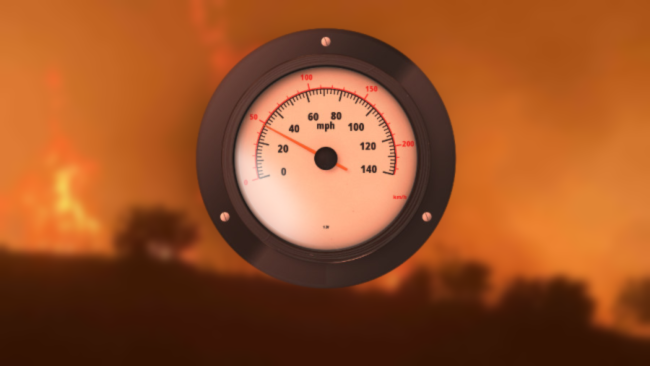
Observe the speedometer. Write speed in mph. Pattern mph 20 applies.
mph 30
